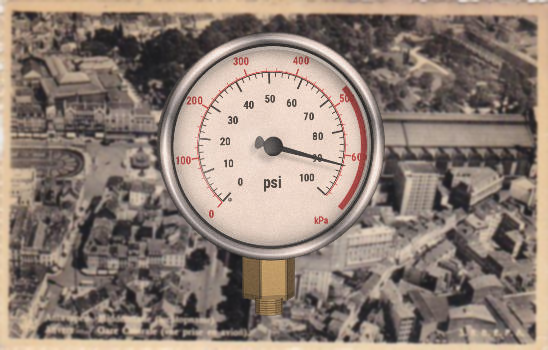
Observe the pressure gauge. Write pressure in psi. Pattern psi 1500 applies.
psi 90
